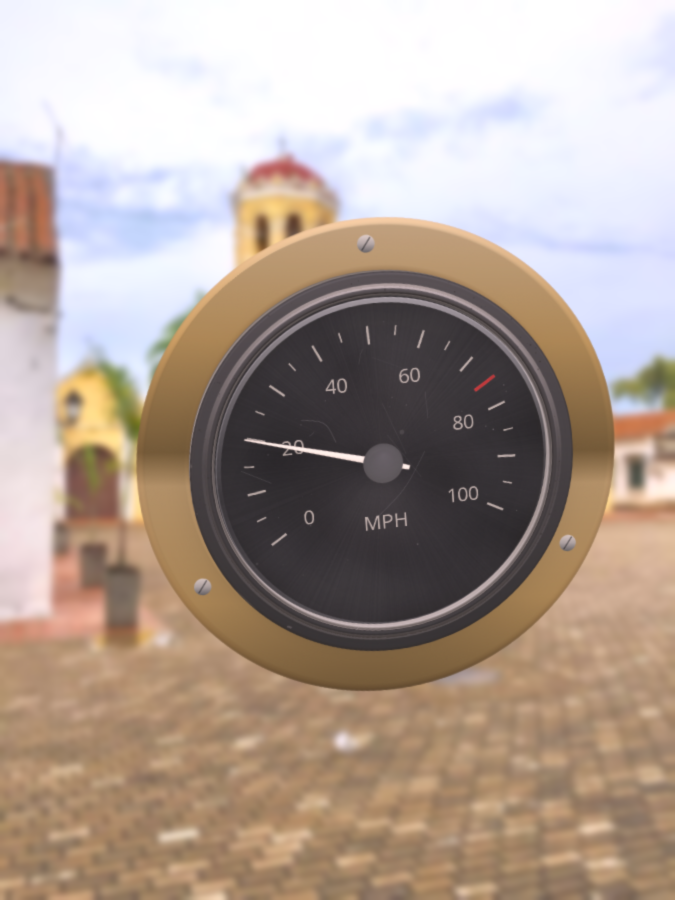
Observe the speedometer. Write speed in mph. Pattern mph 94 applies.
mph 20
